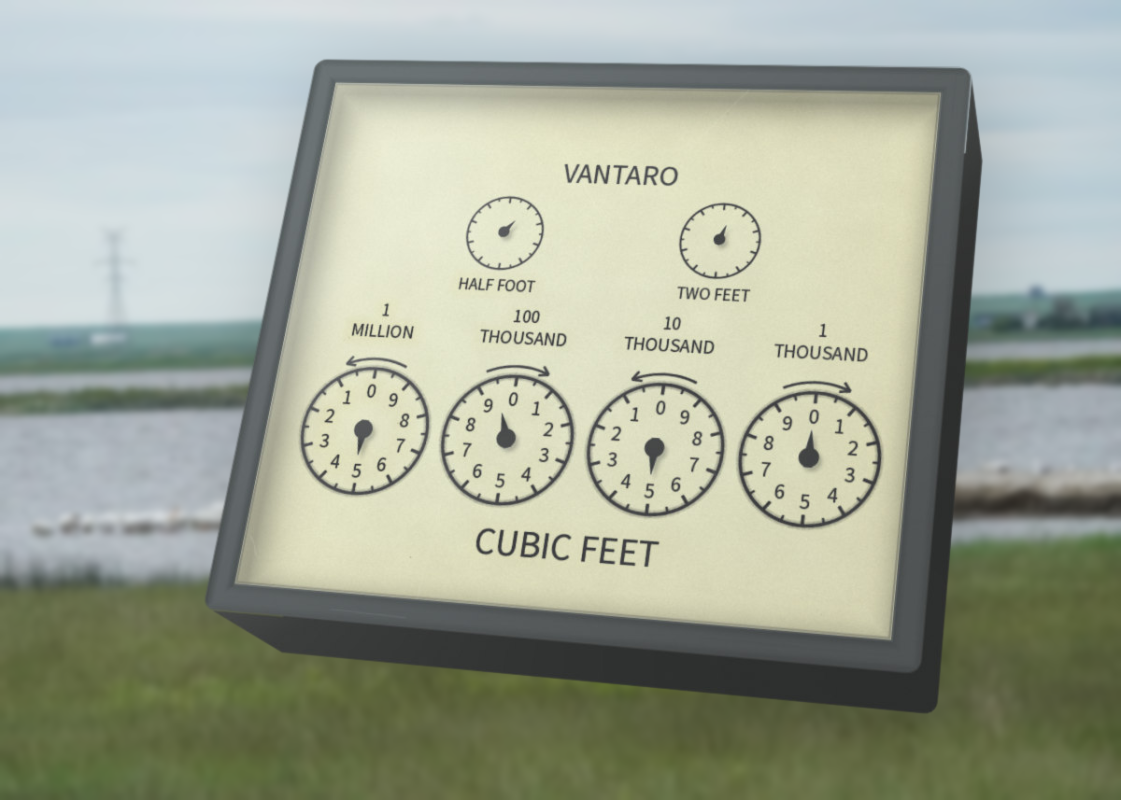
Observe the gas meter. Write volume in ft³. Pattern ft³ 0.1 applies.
ft³ 495000
